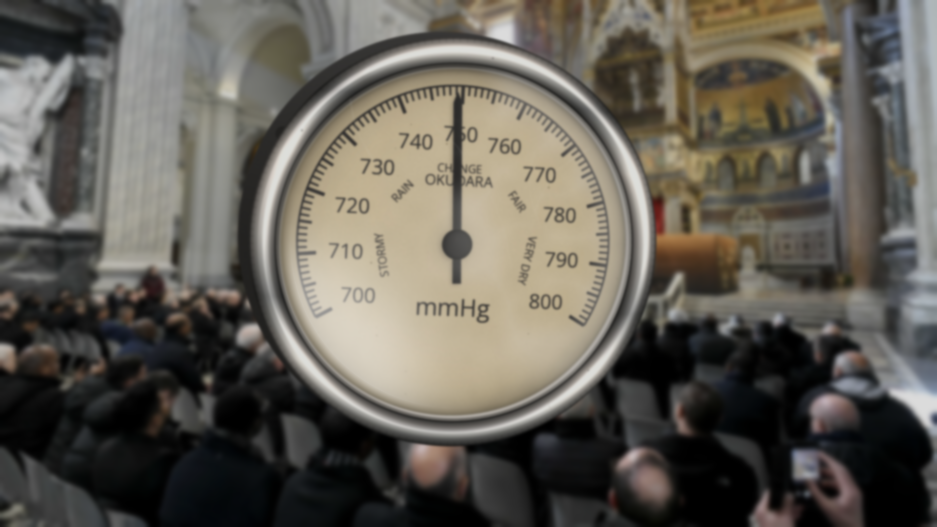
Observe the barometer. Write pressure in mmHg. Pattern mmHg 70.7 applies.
mmHg 749
